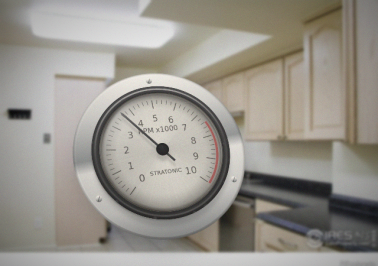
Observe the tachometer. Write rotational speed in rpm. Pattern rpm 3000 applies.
rpm 3600
